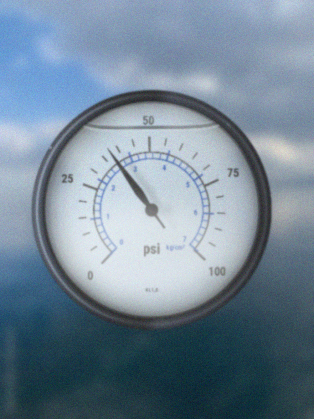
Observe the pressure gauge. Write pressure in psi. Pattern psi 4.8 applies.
psi 37.5
